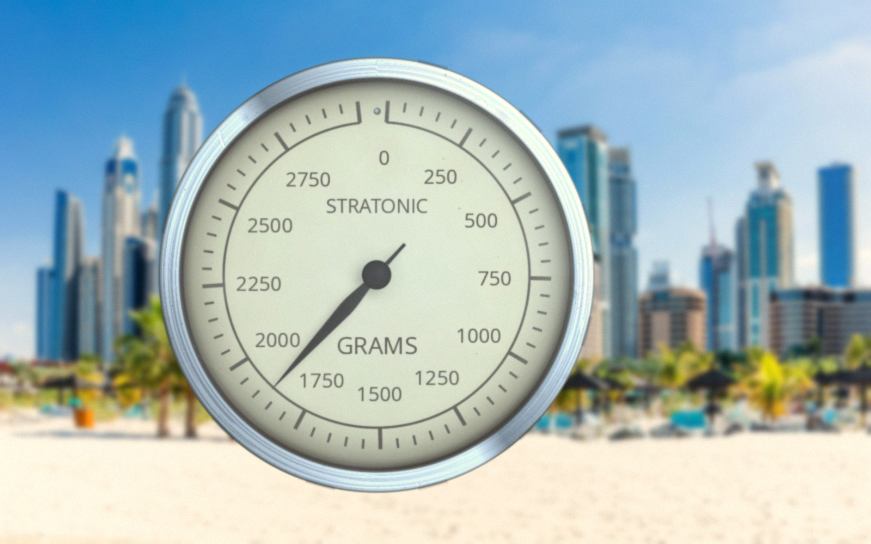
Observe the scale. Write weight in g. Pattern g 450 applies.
g 1875
